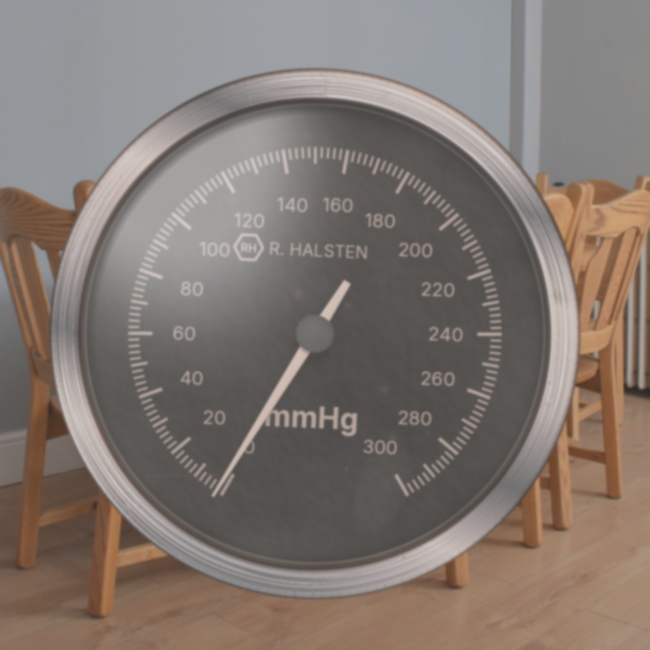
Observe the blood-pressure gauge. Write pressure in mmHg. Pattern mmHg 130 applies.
mmHg 2
